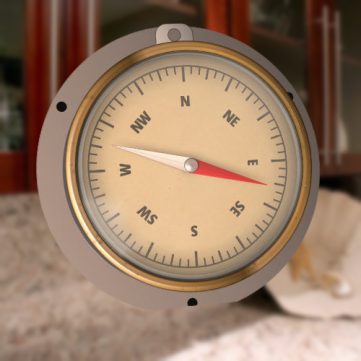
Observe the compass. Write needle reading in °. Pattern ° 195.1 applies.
° 107.5
